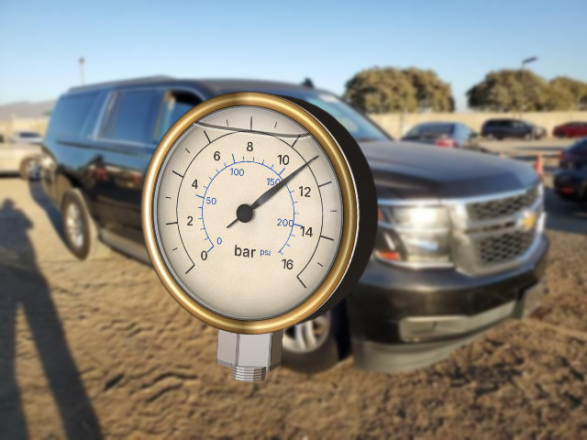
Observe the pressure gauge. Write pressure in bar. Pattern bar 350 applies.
bar 11
